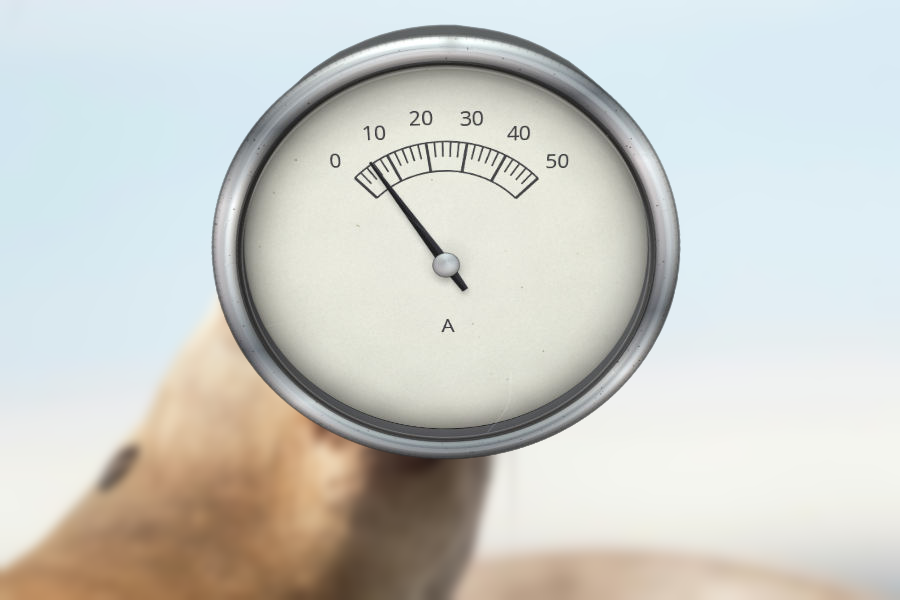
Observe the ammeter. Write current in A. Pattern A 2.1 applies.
A 6
